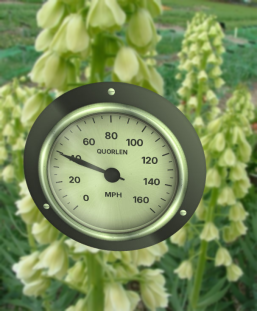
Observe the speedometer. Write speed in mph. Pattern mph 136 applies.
mph 40
